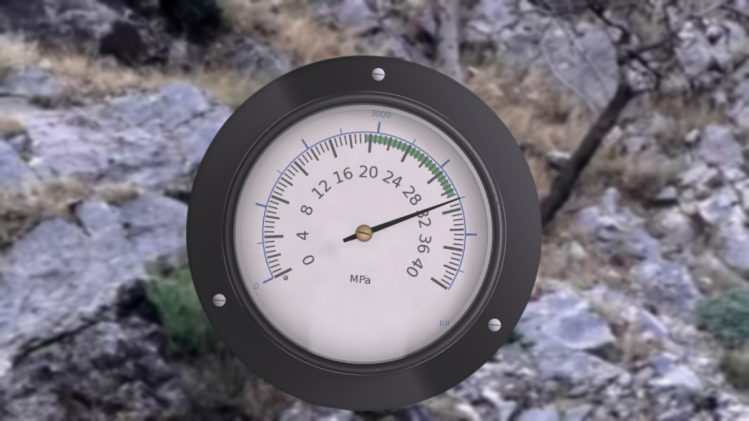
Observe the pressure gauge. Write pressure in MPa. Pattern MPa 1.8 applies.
MPa 31
